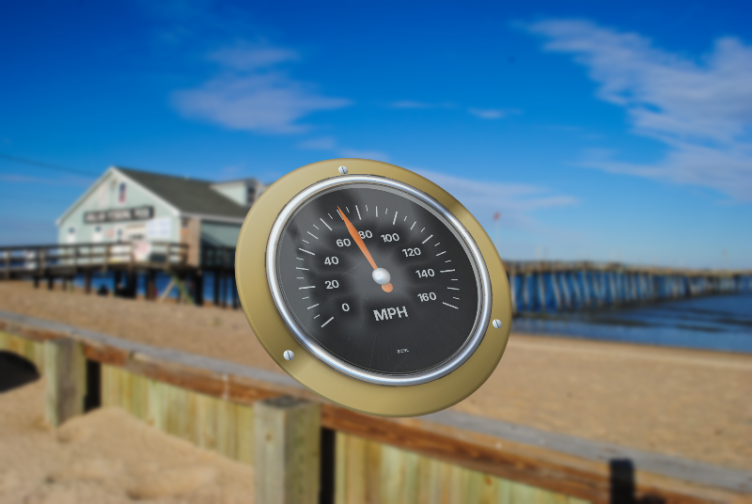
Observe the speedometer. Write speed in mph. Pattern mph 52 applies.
mph 70
